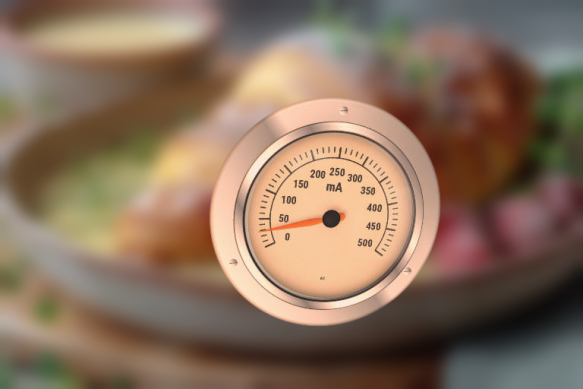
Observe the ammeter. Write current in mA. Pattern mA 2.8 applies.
mA 30
